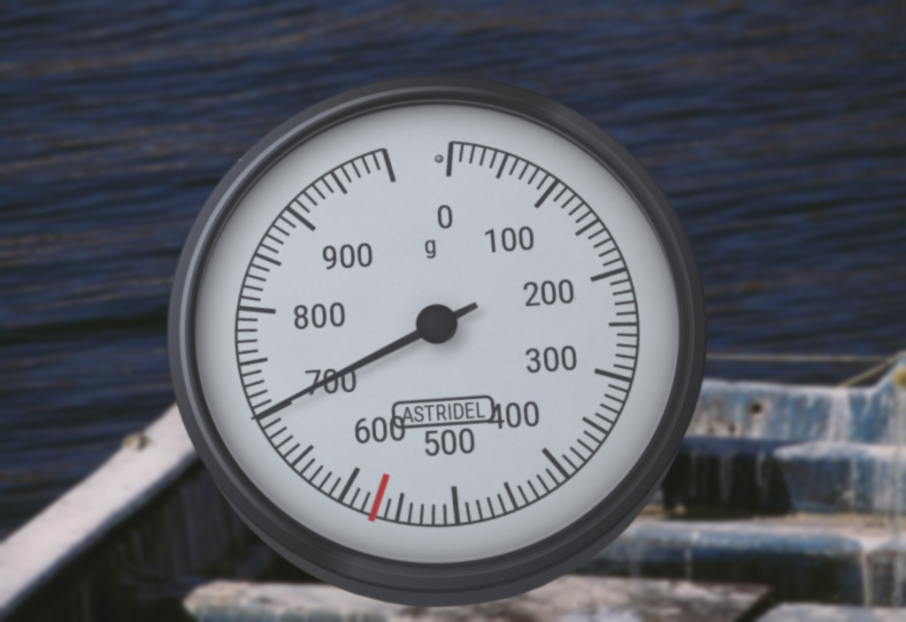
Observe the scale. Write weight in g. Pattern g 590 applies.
g 700
